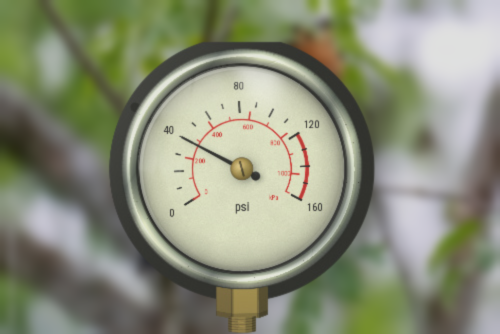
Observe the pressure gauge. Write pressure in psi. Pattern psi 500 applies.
psi 40
